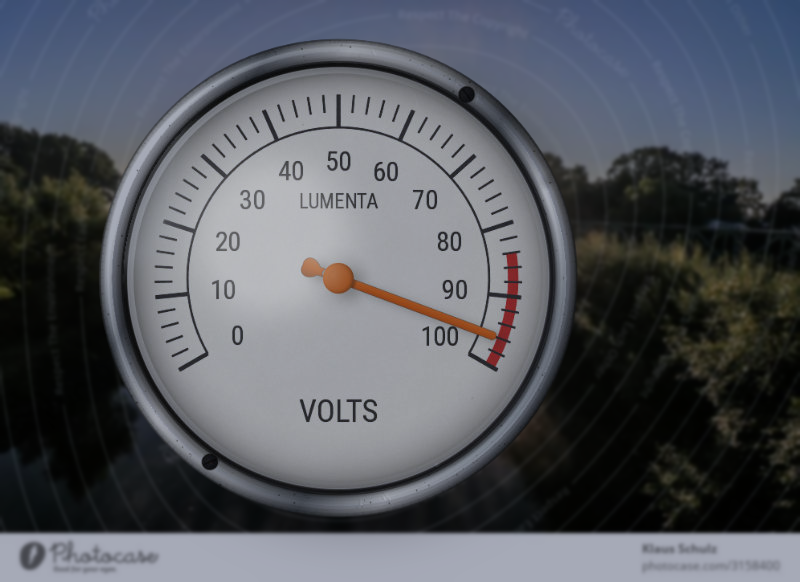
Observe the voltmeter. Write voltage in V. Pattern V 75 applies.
V 96
